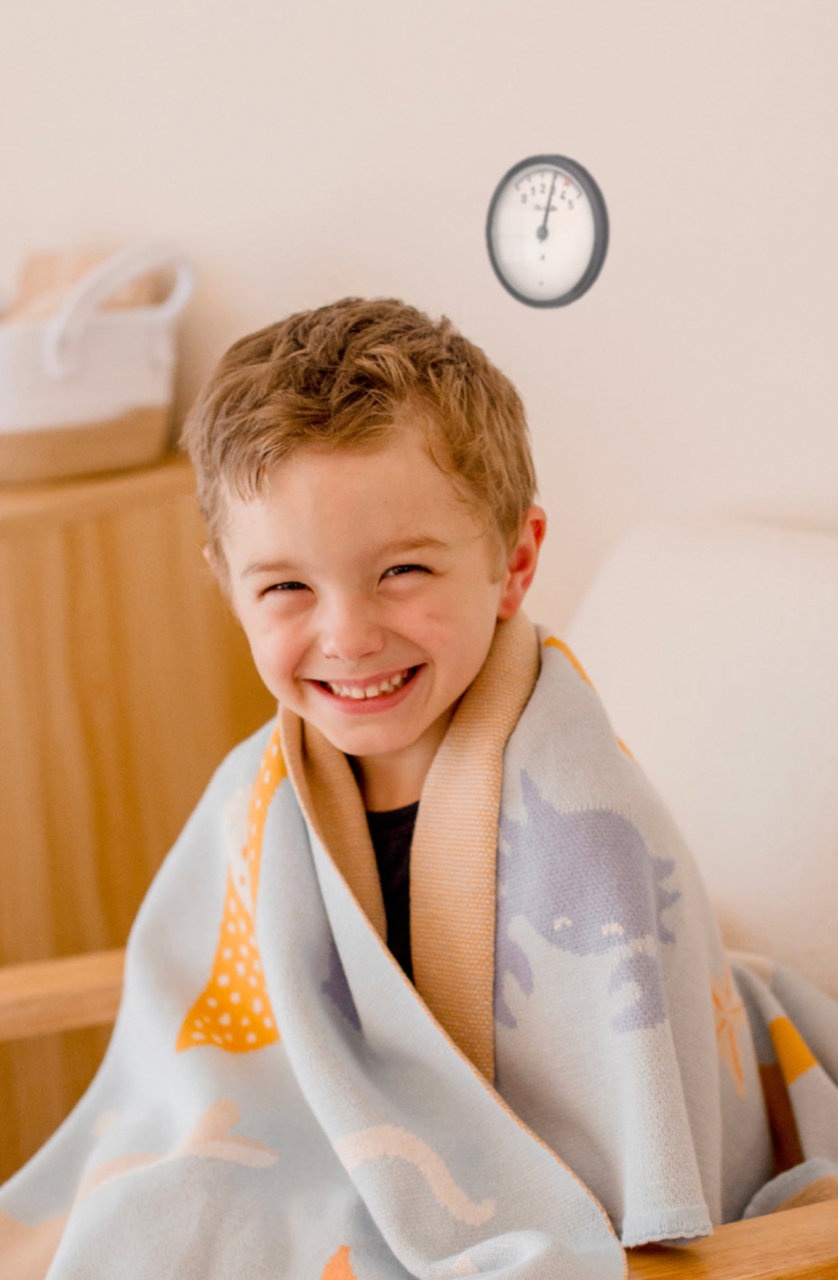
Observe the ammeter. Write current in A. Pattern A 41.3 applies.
A 3
